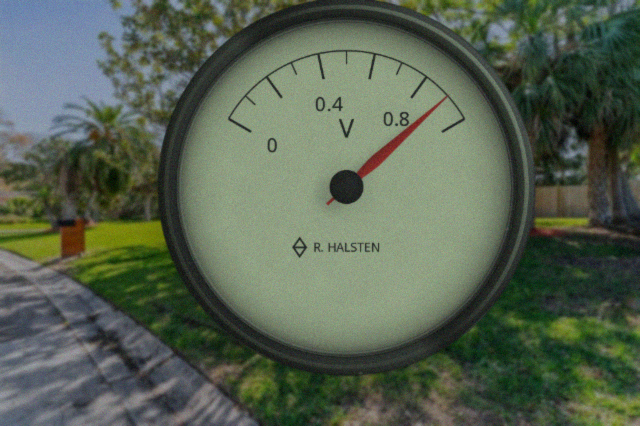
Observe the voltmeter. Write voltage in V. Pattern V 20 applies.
V 0.9
